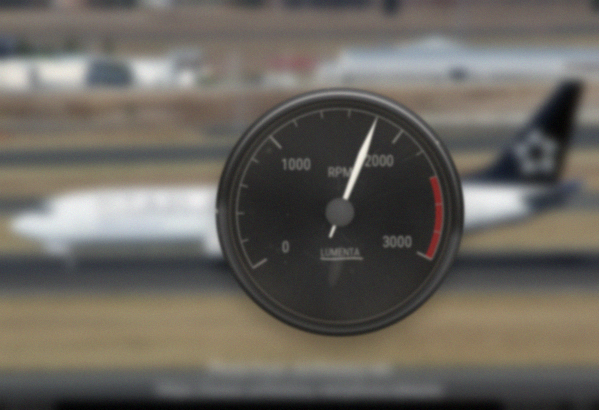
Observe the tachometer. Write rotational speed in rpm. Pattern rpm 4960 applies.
rpm 1800
